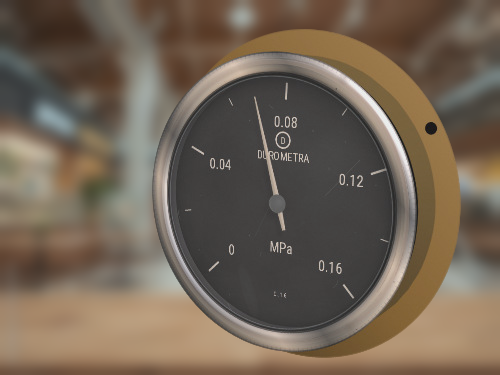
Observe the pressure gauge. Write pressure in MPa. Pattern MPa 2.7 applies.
MPa 0.07
